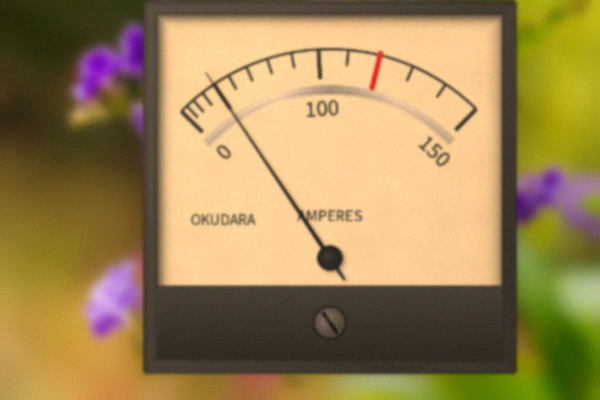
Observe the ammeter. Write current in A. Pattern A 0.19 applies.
A 50
